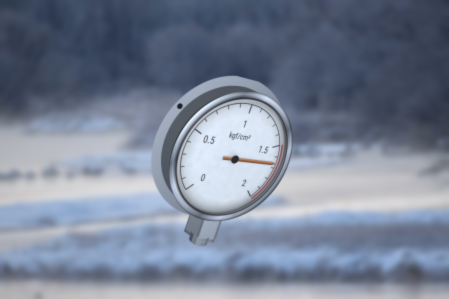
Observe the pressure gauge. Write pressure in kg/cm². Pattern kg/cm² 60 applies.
kg/cm² 1.65
